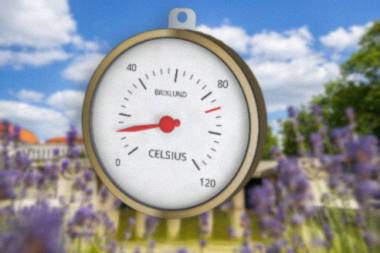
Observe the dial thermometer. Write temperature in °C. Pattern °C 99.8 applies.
°C 12
